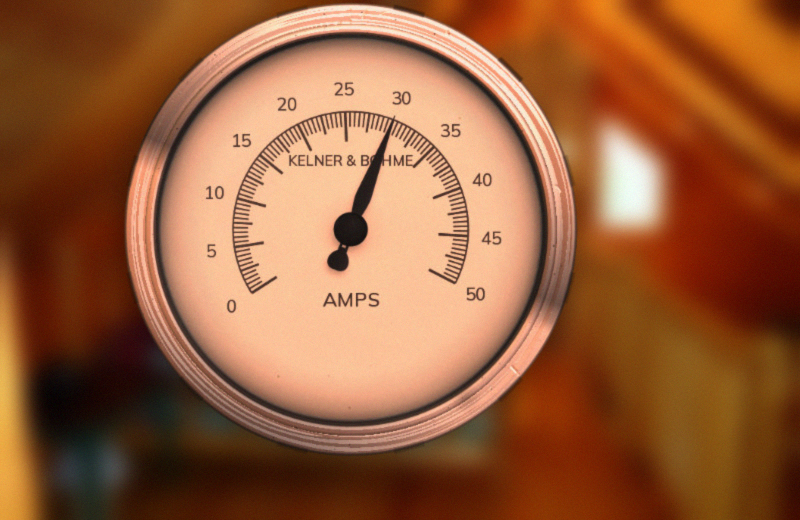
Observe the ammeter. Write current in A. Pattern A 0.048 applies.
A 30
